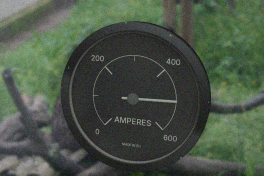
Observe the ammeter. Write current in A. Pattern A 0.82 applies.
A 500
